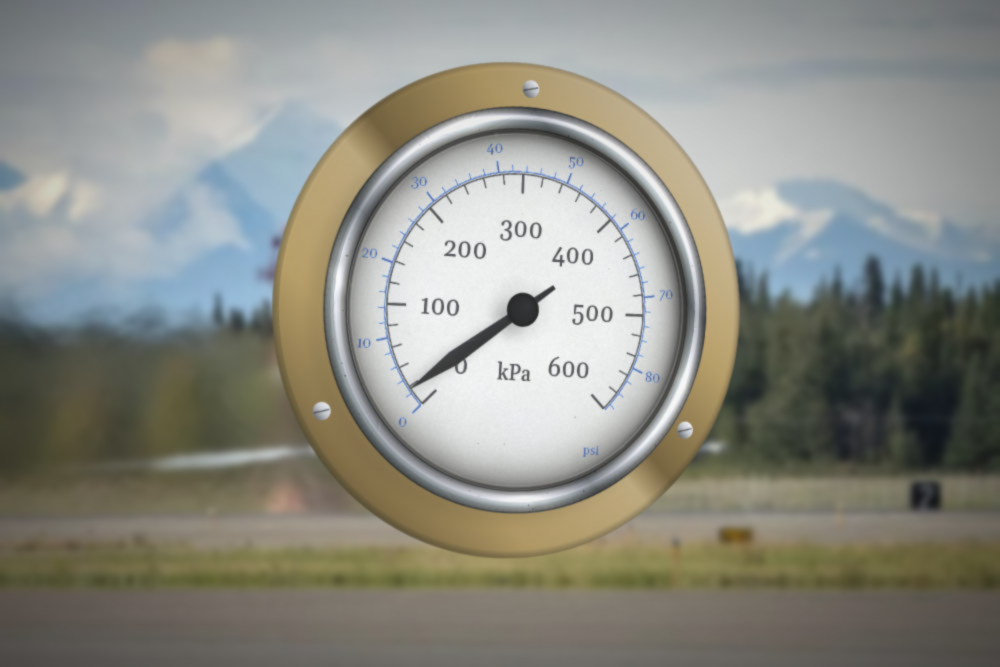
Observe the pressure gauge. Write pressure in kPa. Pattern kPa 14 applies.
kPa 20
